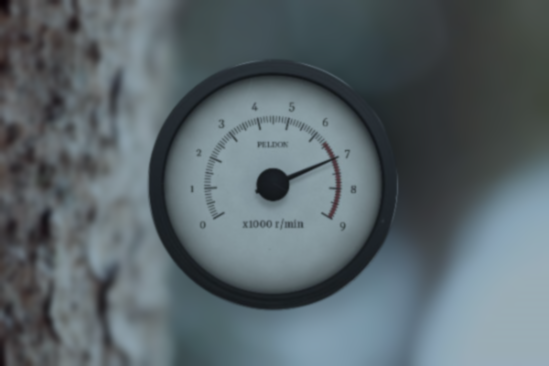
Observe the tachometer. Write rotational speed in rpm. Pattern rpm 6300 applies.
rpm 7000
